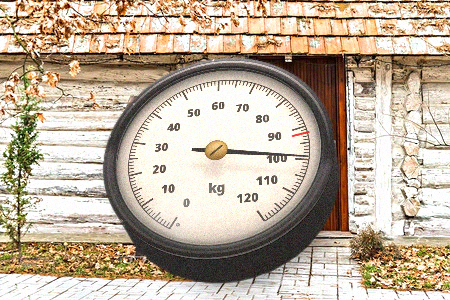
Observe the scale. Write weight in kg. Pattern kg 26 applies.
kg 100
